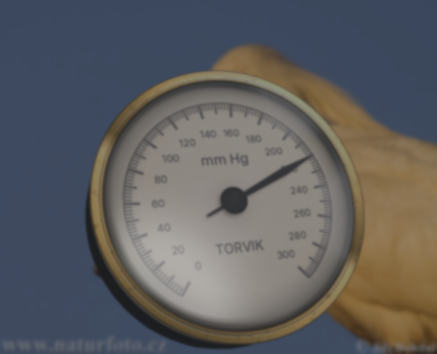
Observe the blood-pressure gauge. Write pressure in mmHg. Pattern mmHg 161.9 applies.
mmHg 220
